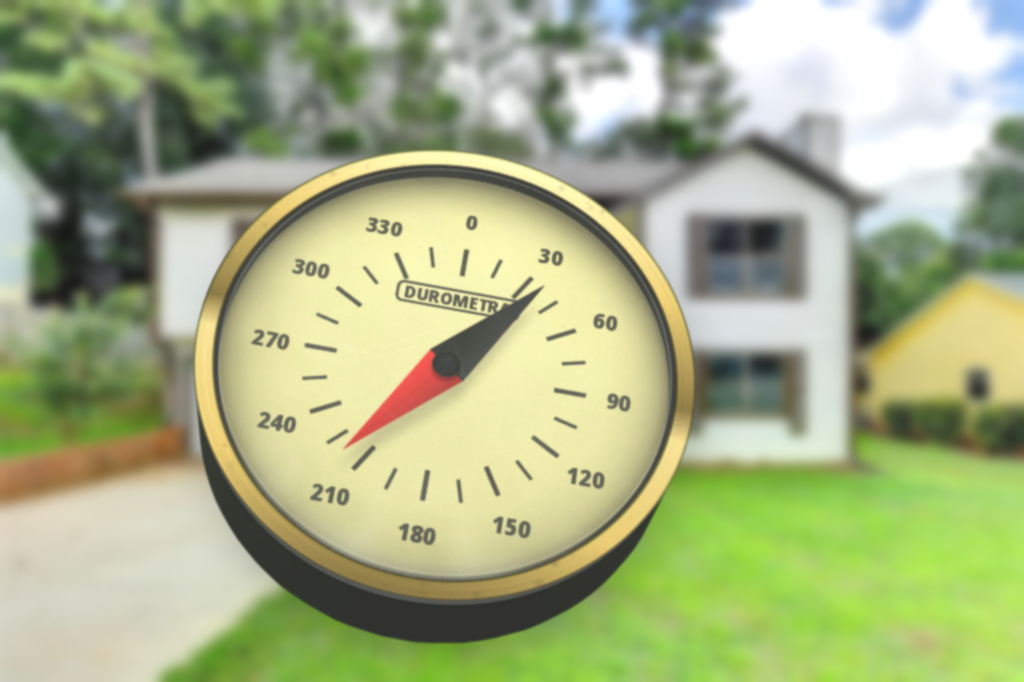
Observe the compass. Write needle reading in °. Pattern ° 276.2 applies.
° 217.5
